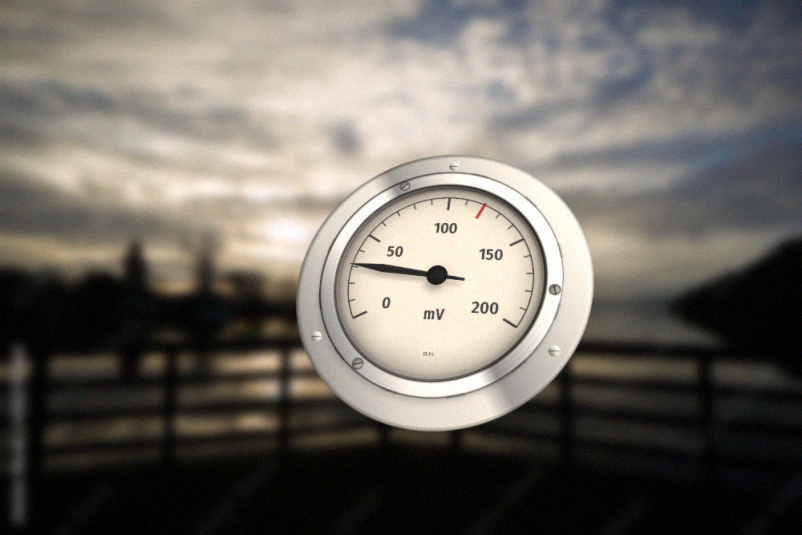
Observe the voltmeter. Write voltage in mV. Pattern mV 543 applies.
mV 30
